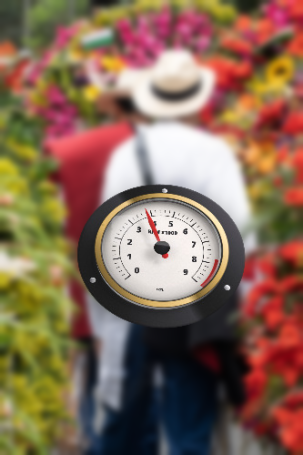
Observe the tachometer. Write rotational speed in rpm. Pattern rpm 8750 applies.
rpm 3800
